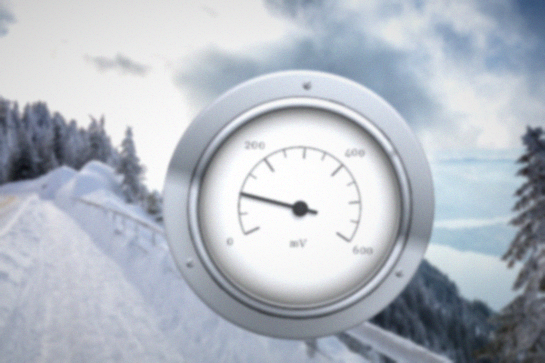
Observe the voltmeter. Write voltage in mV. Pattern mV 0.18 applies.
mV 100
